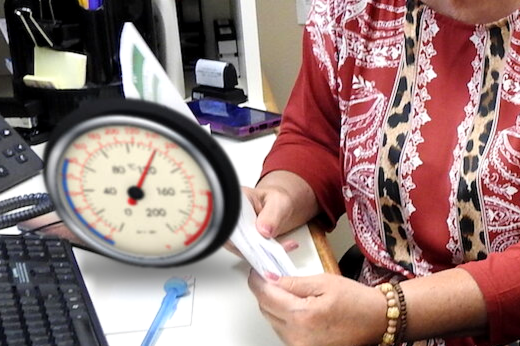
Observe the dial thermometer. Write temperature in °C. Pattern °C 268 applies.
°C 120
